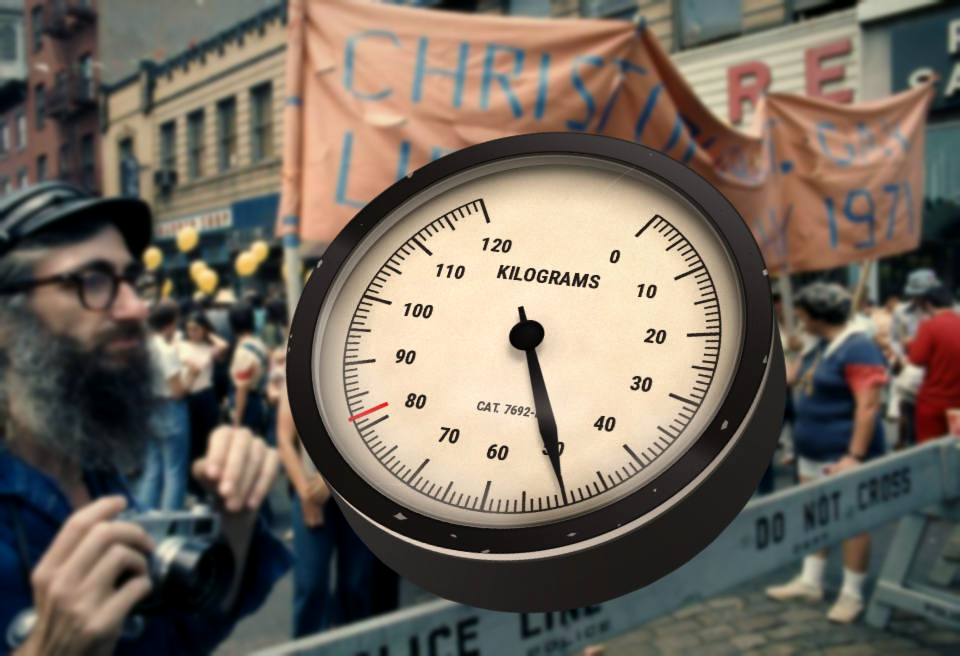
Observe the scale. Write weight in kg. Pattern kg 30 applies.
kg 50
